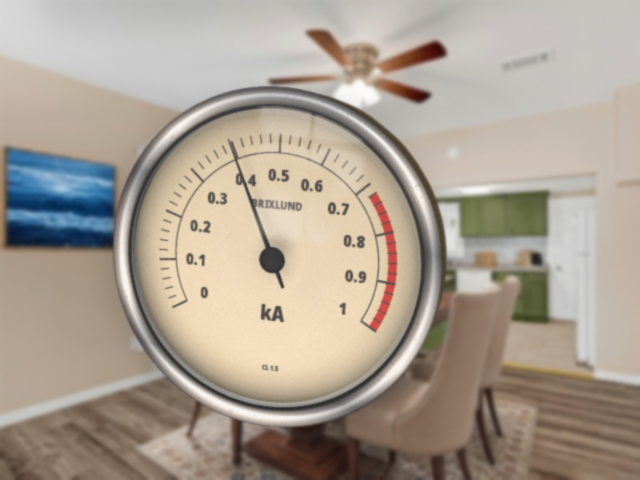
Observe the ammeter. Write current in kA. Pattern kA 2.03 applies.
kA 0.4
